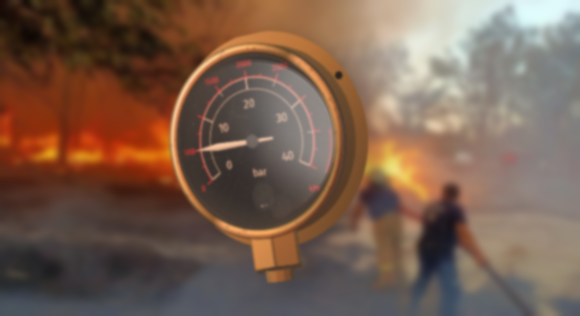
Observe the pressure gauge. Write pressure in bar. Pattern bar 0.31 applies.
bar 5
